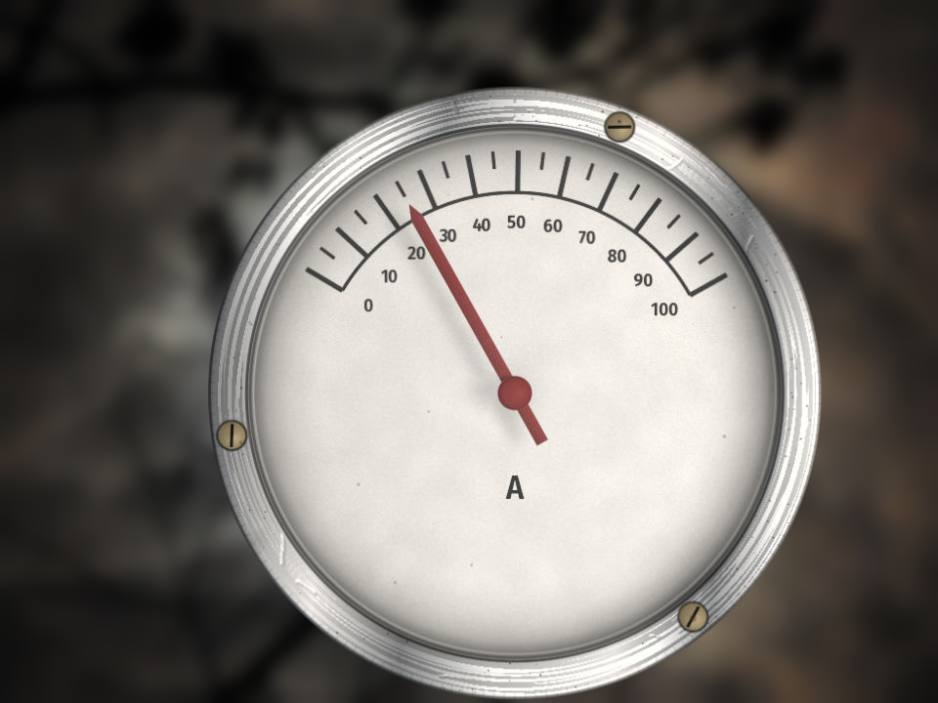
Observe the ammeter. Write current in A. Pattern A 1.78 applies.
A 25
